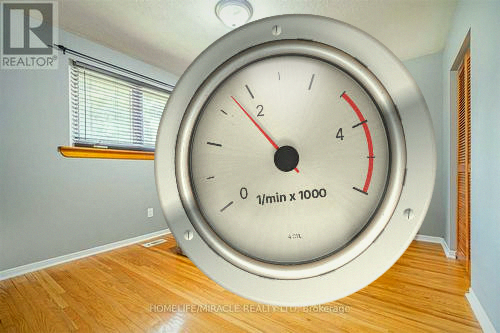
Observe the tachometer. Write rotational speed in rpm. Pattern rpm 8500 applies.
rpm 1750
